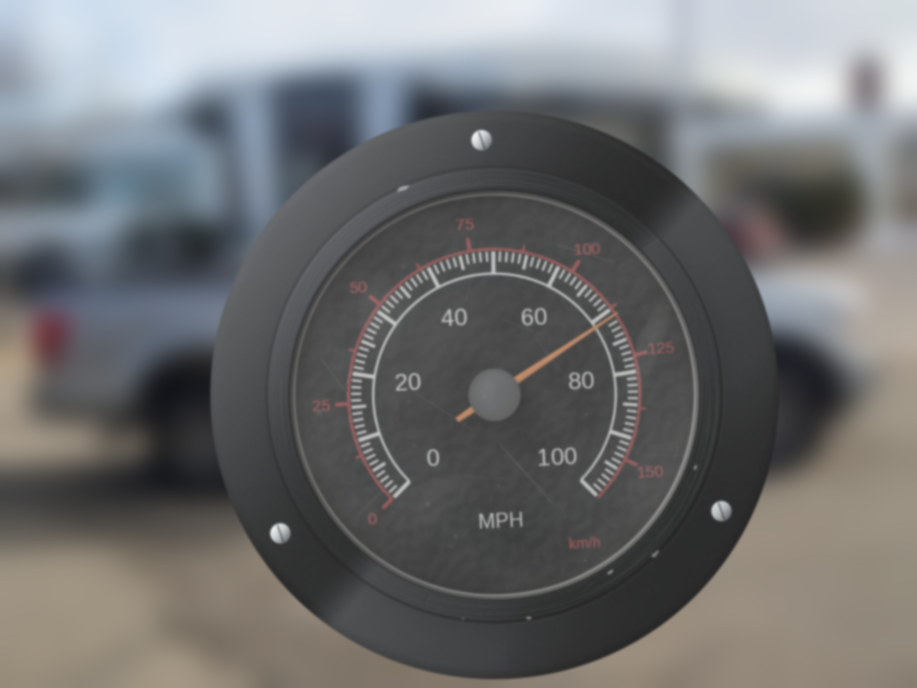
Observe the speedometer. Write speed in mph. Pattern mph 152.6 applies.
mph 71
